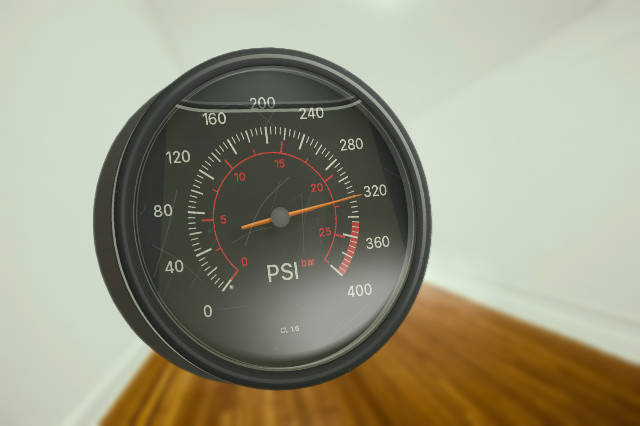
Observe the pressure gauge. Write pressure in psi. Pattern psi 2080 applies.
psi 320
